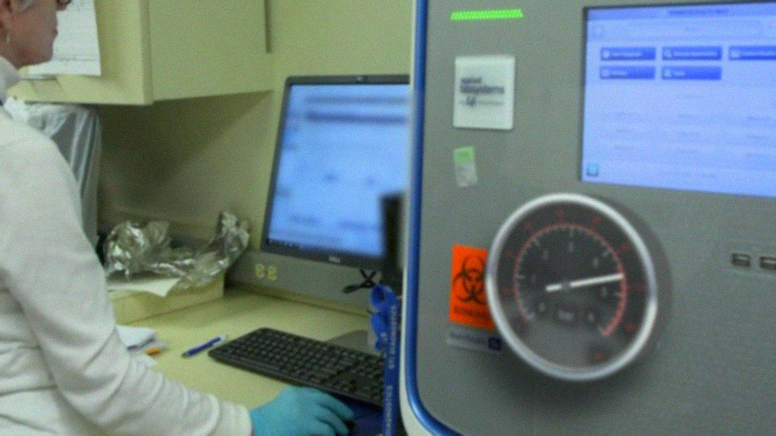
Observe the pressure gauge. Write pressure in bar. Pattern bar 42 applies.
bar 4.6
